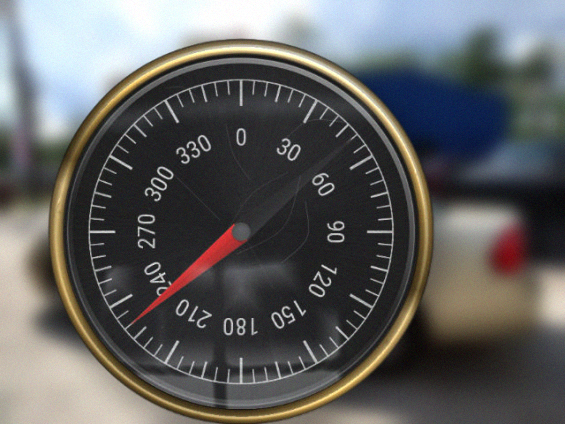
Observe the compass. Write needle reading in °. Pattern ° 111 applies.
° 230
